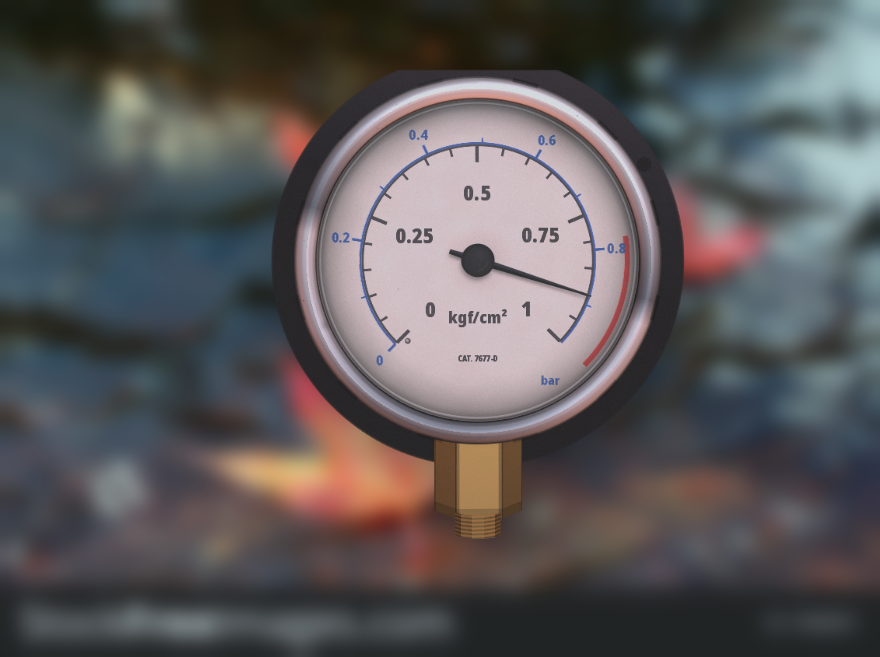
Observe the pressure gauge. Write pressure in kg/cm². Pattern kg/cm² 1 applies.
kg/cm² 0.9
